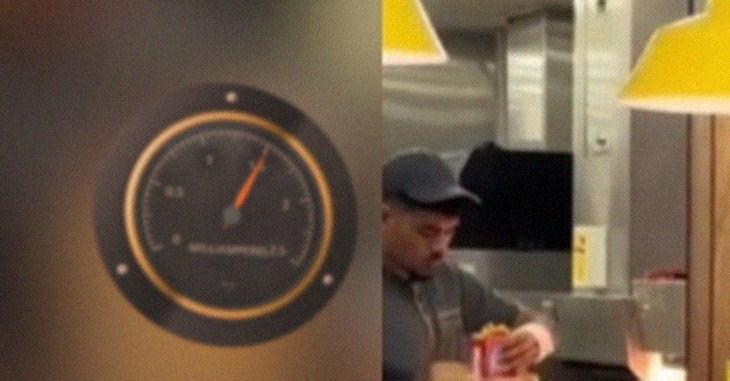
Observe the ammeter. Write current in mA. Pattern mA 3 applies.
mA 1.5
